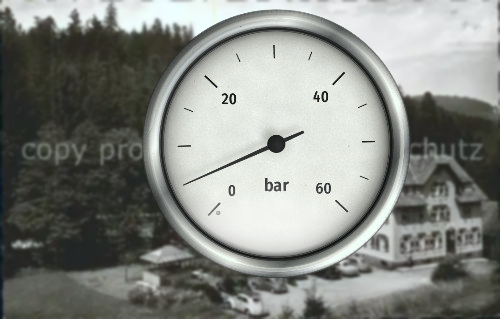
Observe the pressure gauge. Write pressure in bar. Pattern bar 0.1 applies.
bar 5
